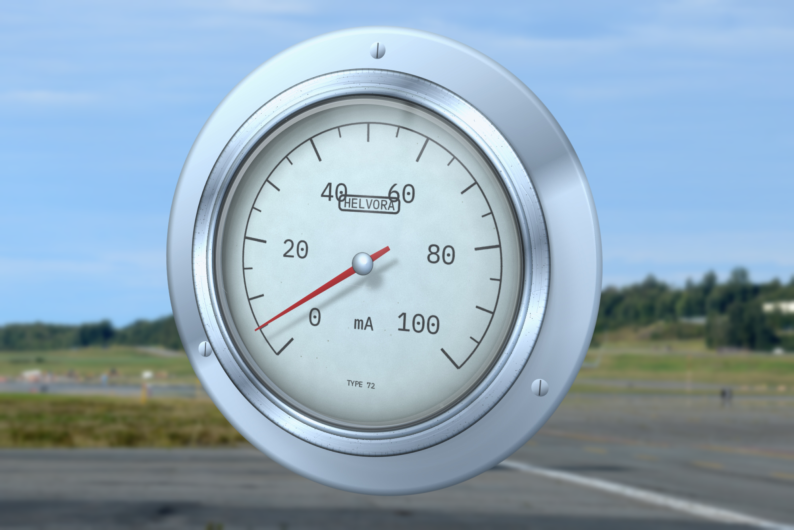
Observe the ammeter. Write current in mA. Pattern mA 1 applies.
mA 5
